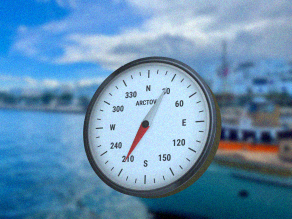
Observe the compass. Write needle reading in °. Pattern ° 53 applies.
° 210
